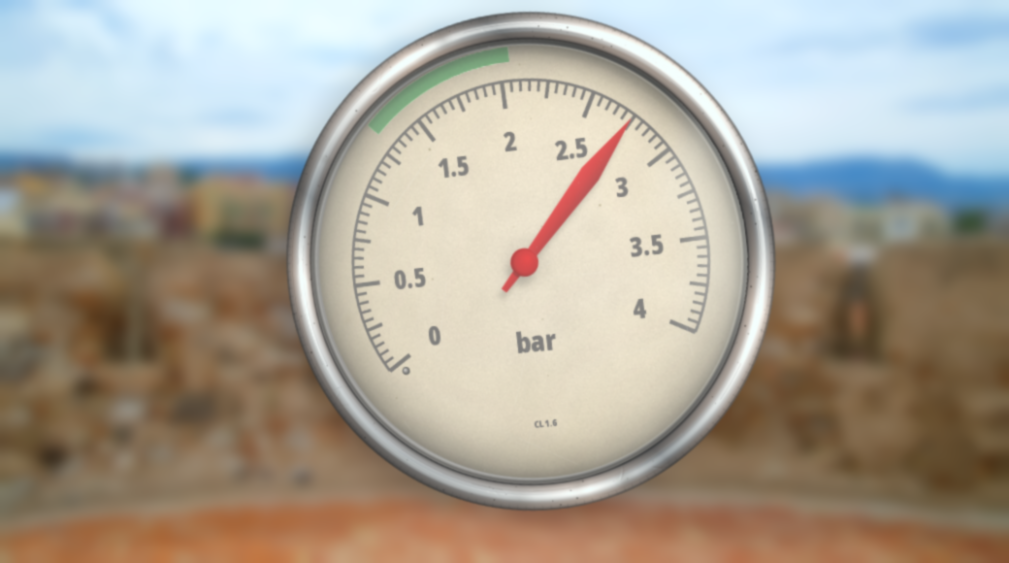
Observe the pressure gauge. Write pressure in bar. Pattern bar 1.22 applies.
bar 2.75
